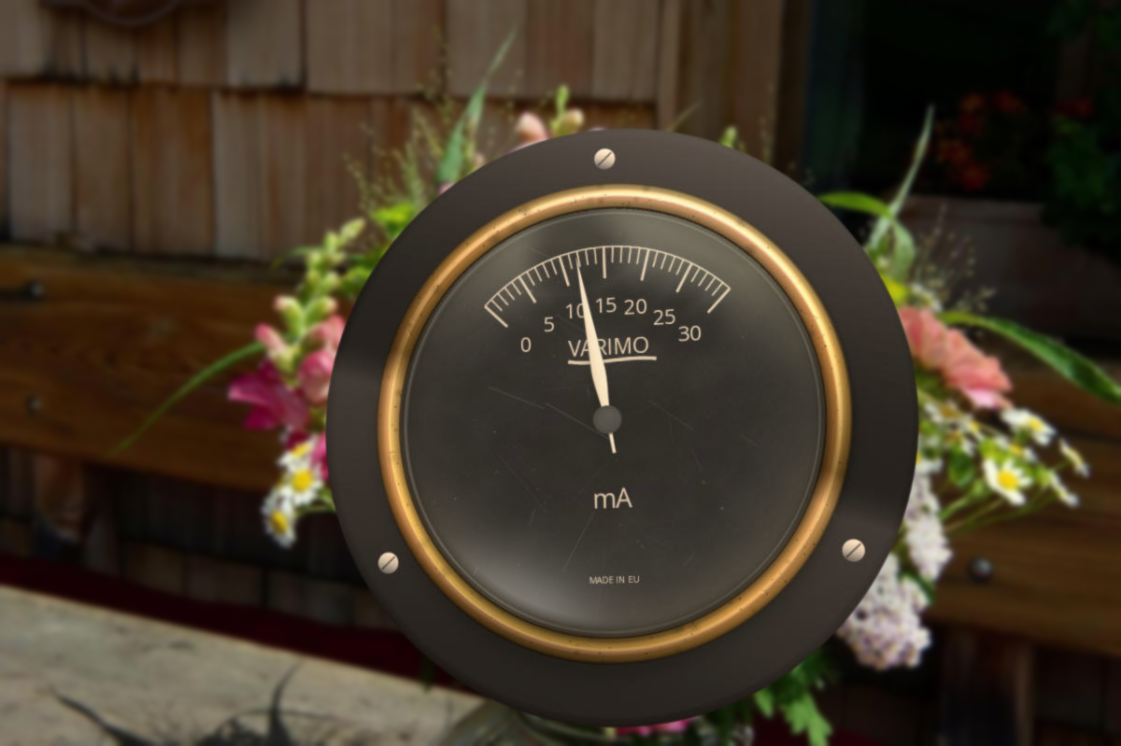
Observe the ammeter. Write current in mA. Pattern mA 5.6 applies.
mA 12
